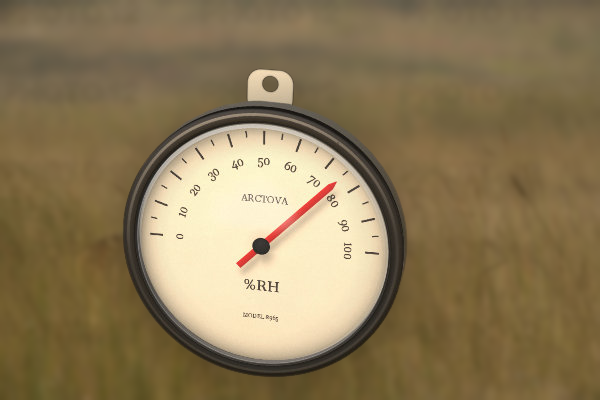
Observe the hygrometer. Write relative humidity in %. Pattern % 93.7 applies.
% 75
